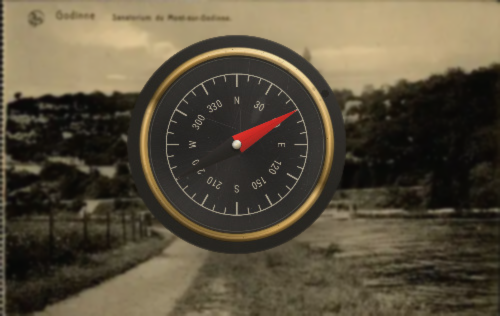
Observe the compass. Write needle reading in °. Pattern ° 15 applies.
° 60
